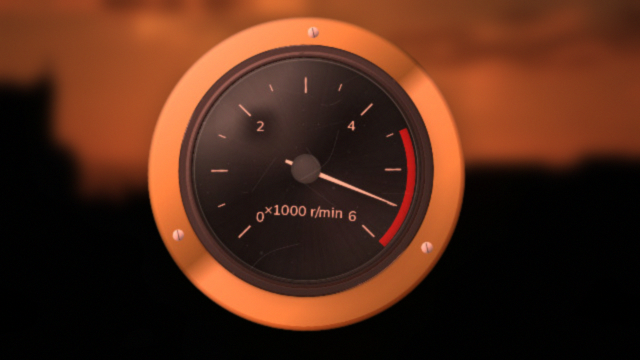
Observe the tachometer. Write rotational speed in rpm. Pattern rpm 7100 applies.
rpm 5500
